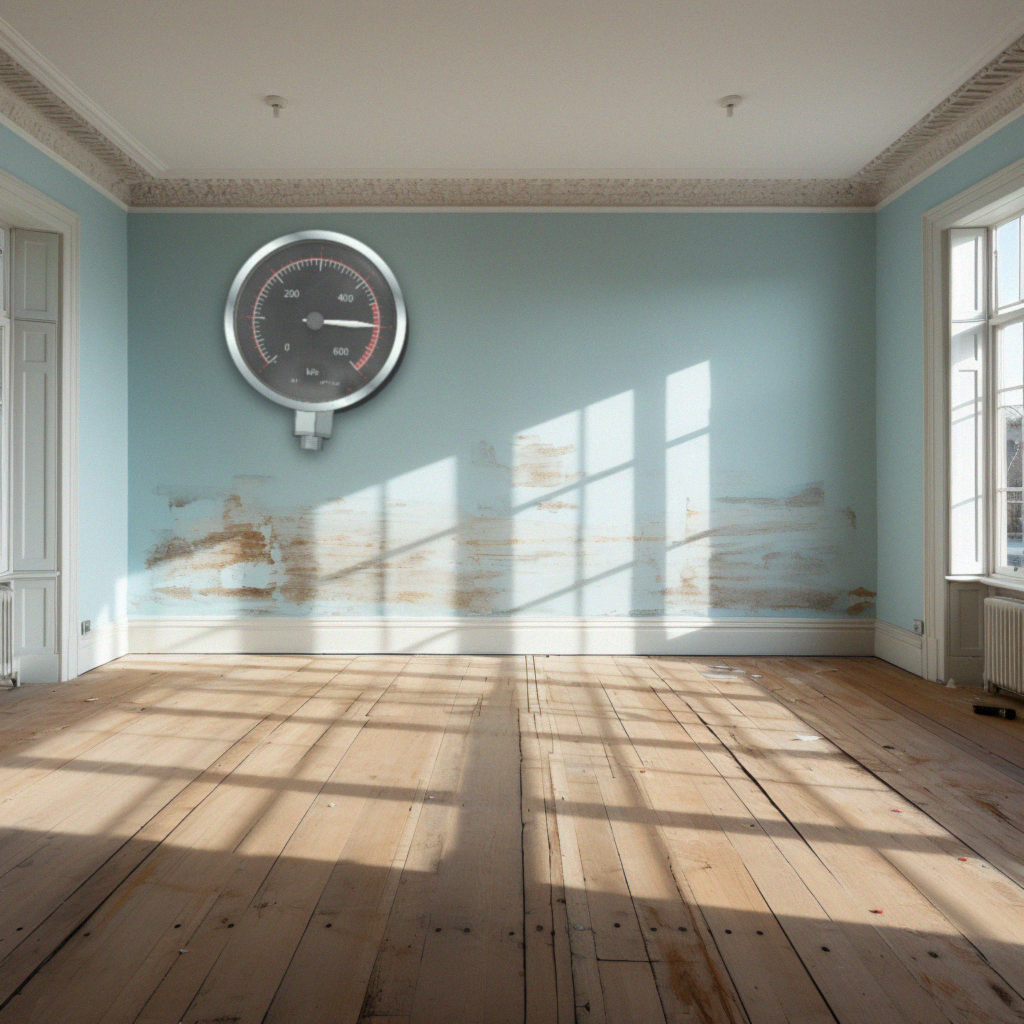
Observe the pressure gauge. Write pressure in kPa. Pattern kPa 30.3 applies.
kPa 500
